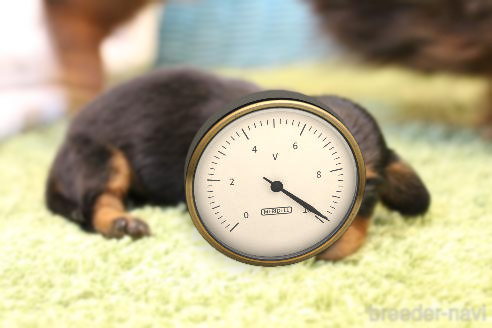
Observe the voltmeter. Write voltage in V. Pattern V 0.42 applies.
V 9.8
